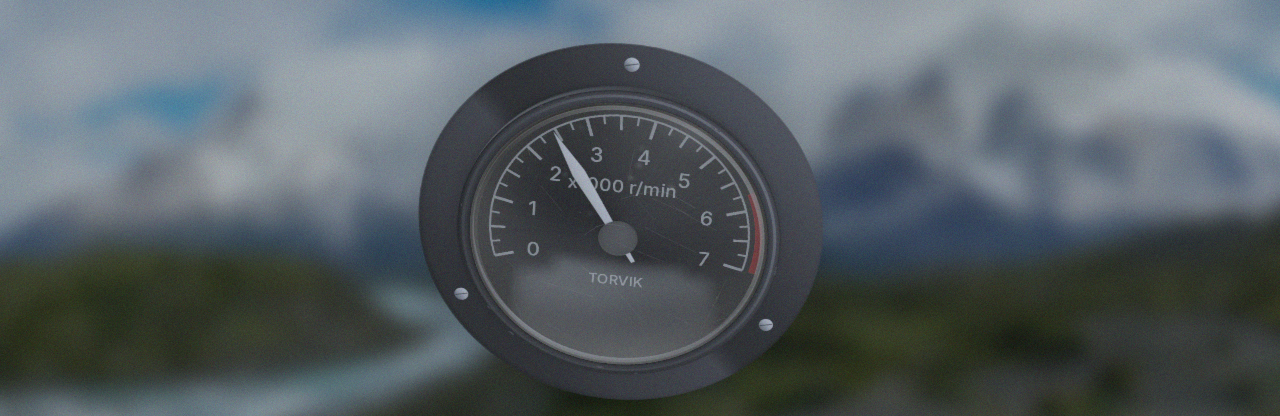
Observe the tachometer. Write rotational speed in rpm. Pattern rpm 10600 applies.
rpm 2500
